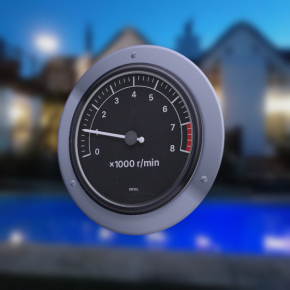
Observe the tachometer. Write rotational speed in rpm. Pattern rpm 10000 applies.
rpm 1000
